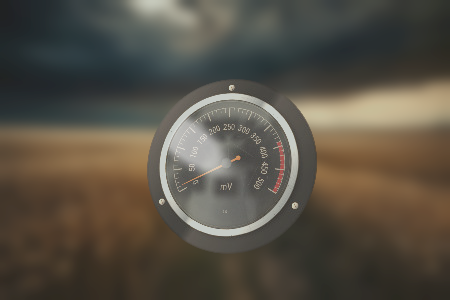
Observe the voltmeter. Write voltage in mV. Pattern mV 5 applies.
mV 10
